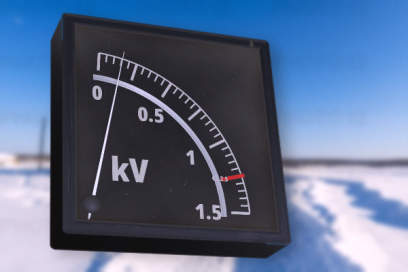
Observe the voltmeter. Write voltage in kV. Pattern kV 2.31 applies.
kV 0.15
